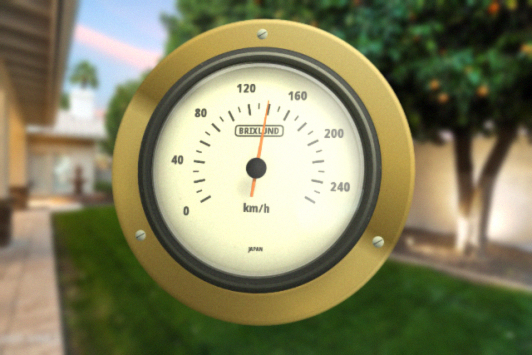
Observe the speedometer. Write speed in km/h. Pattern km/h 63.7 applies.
km/h 140
